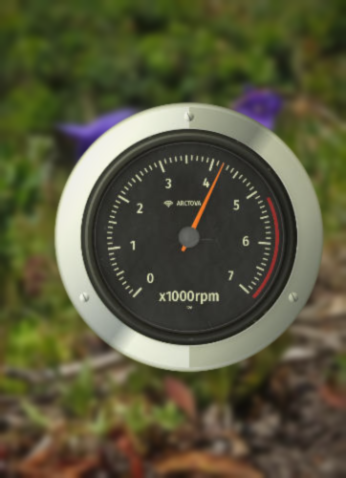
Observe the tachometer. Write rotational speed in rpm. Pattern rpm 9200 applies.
rpm 4200
